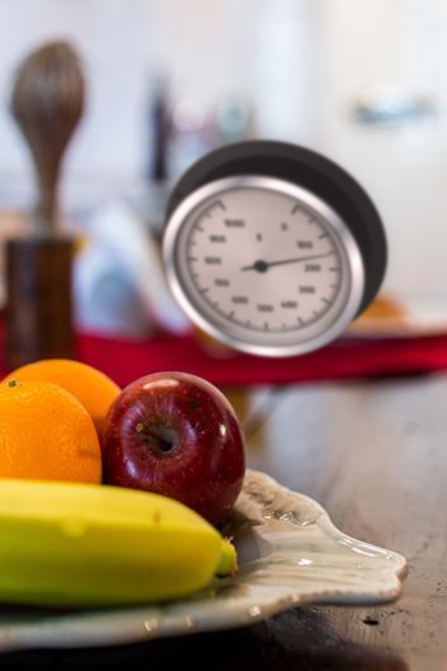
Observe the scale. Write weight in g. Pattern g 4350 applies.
g 150
